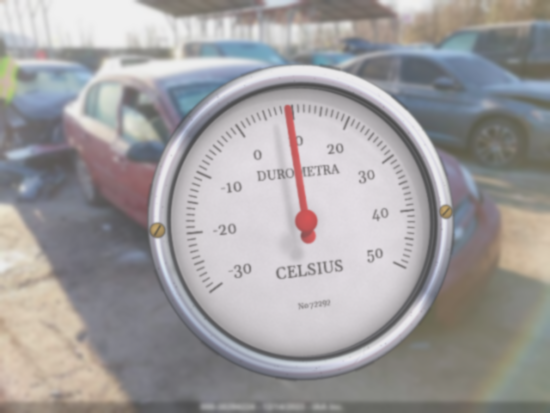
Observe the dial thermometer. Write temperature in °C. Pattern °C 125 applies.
°C 9
